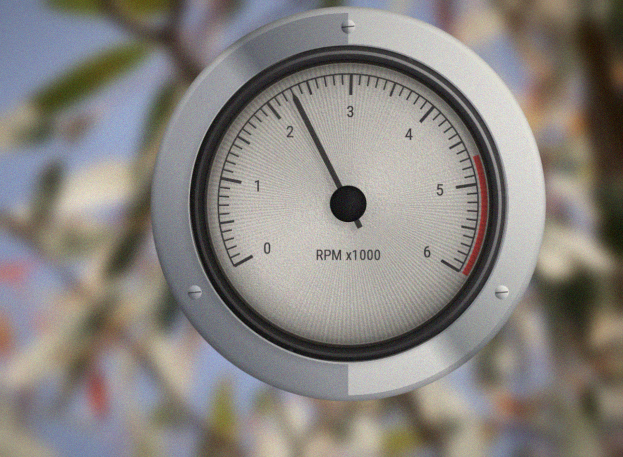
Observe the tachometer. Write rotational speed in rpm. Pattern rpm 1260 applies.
rpm 2300
